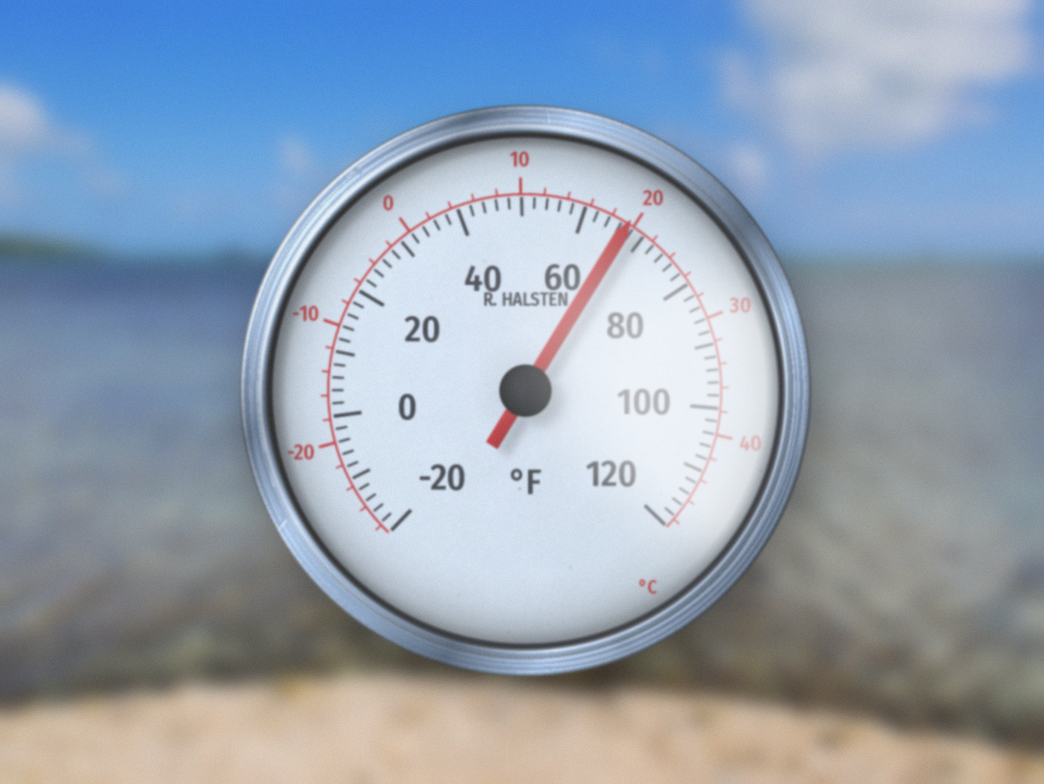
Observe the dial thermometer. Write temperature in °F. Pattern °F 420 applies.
°F 67
